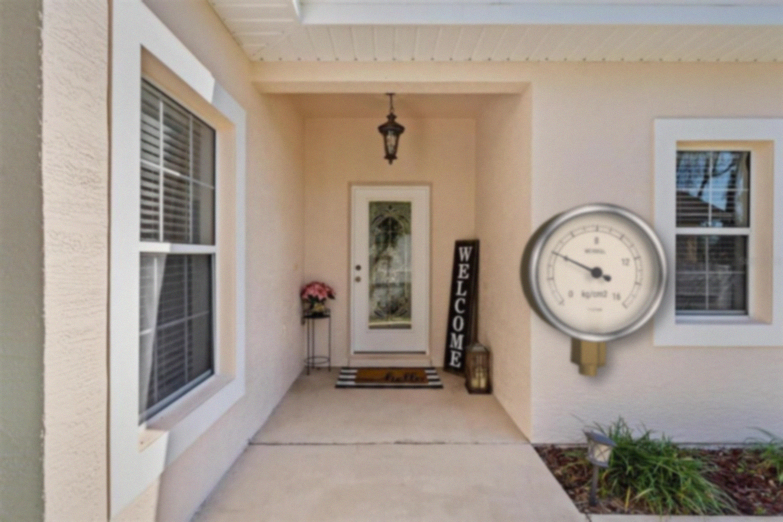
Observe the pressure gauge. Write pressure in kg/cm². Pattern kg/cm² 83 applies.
kg/cm² 4
